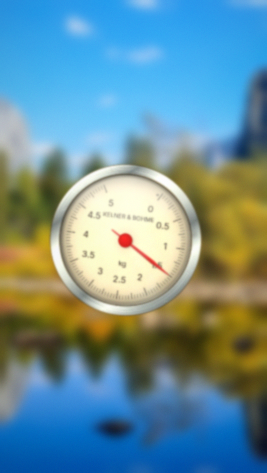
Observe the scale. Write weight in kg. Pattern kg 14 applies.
kg 1.5
